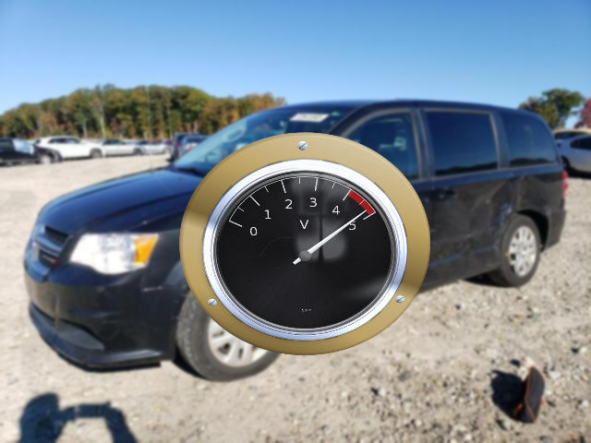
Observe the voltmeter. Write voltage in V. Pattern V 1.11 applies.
V 4.75
